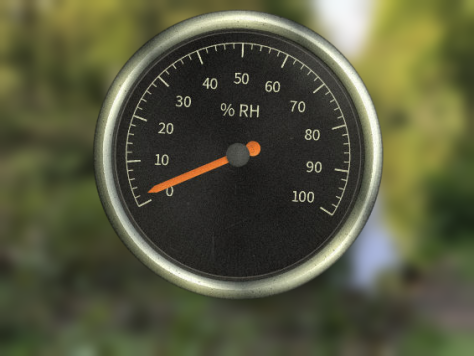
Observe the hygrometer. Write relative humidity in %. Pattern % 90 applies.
% 2
